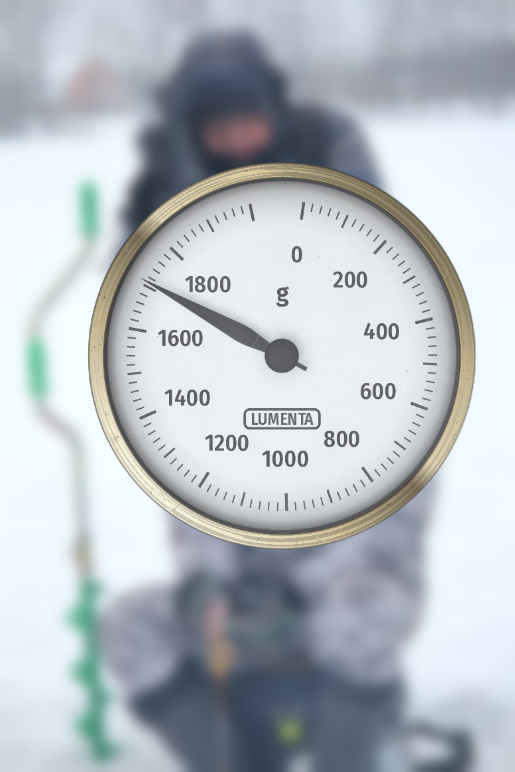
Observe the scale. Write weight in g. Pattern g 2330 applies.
g 1710
